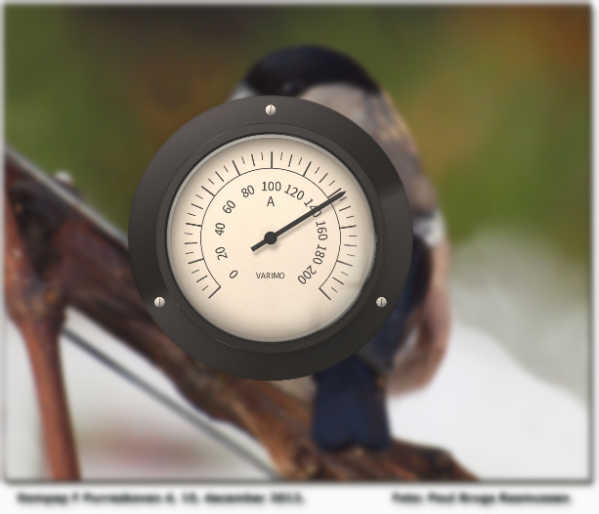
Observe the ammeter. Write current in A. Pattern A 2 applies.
A 142.5
